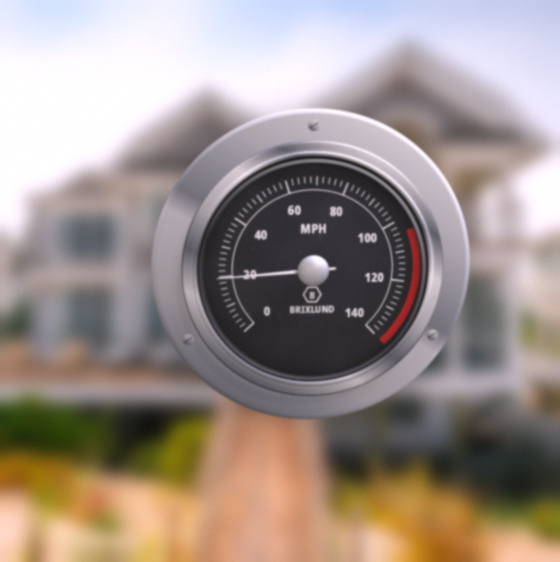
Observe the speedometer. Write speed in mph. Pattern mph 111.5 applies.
mph 20
